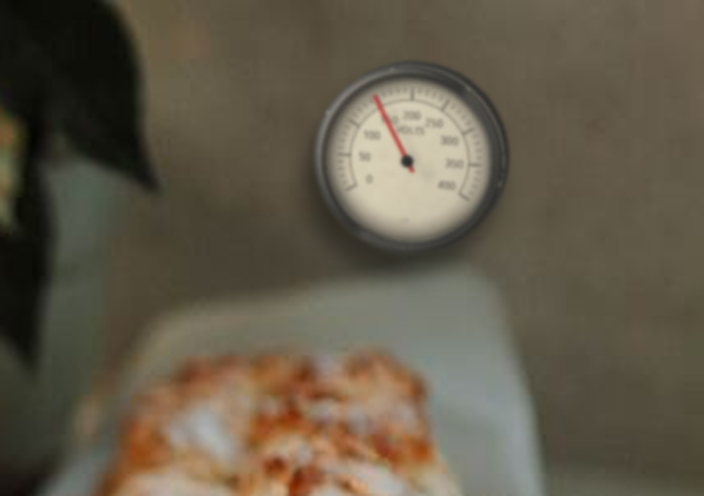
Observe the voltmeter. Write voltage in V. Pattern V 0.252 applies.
V 150
